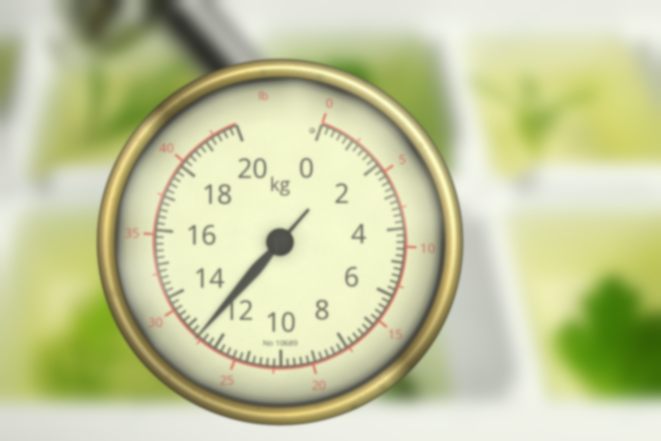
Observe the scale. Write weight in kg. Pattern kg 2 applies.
kg 12.6
